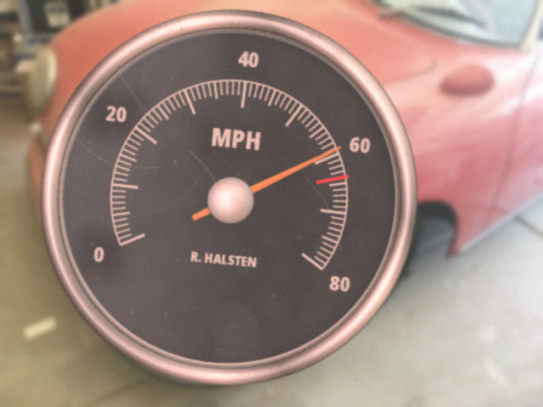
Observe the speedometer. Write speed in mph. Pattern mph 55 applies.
mph 59
